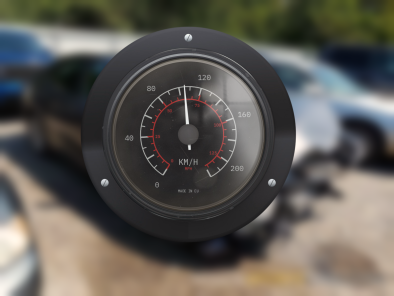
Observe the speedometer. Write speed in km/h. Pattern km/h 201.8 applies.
km/h 105
